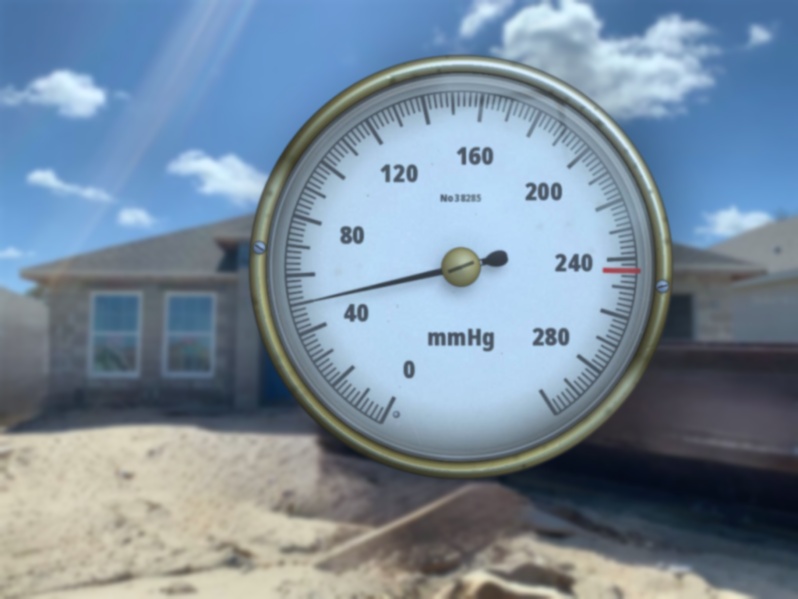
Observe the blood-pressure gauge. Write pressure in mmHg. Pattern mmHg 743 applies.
mmHg 50
